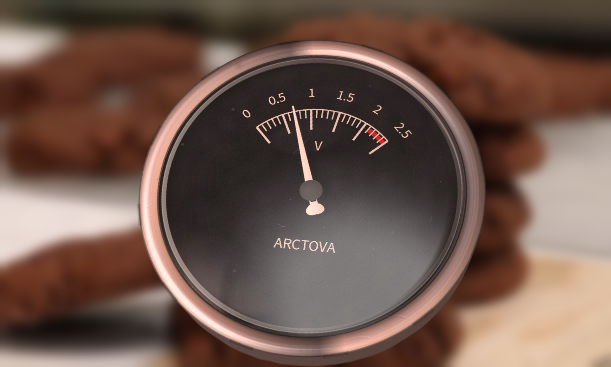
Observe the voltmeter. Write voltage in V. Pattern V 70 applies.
V 0.7
